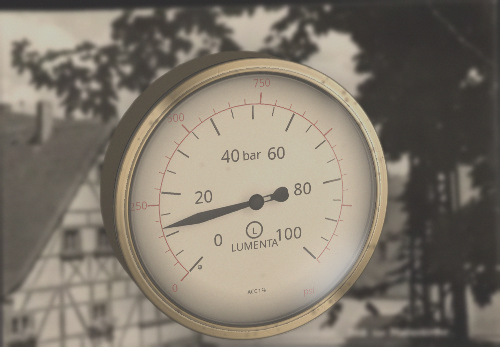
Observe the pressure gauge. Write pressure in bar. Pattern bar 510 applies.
bar 12.5
